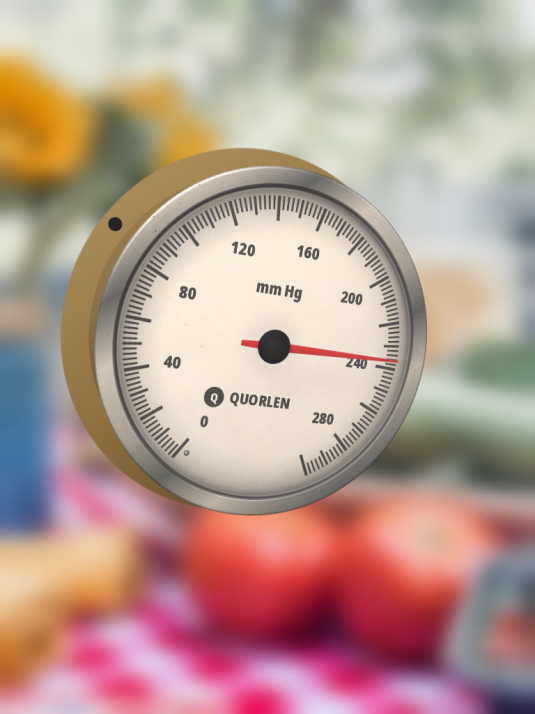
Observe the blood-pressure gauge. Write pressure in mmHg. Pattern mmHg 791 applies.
mmHg 236
